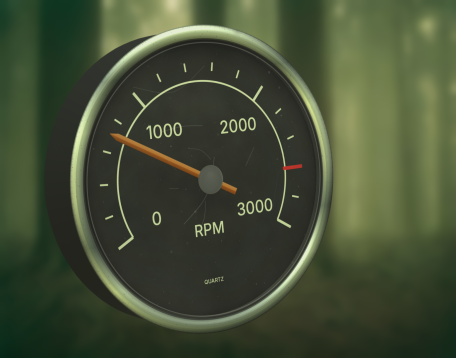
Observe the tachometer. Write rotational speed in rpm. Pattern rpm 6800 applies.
rpm 700
